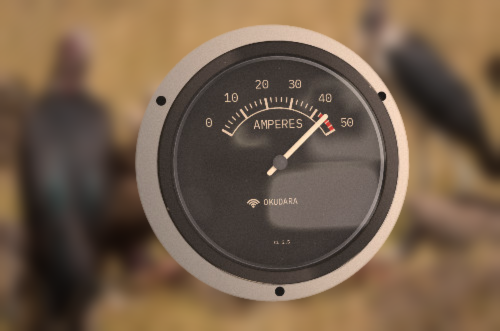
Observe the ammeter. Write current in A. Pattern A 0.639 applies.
A 44
